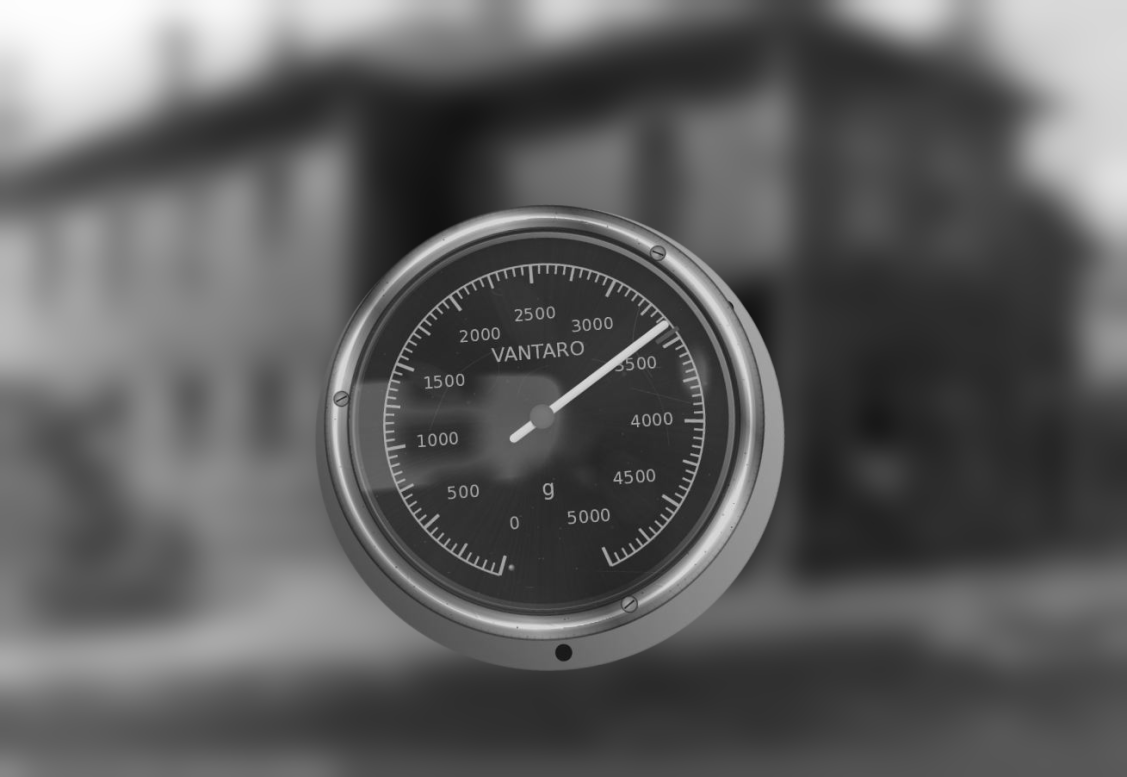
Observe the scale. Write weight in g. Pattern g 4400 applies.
g 3400
